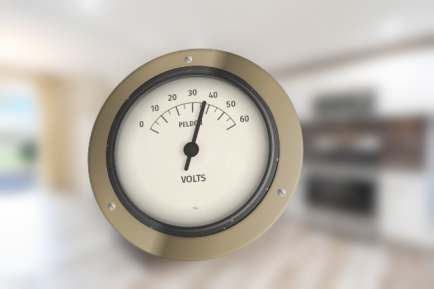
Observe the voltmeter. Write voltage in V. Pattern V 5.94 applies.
V 37.5
